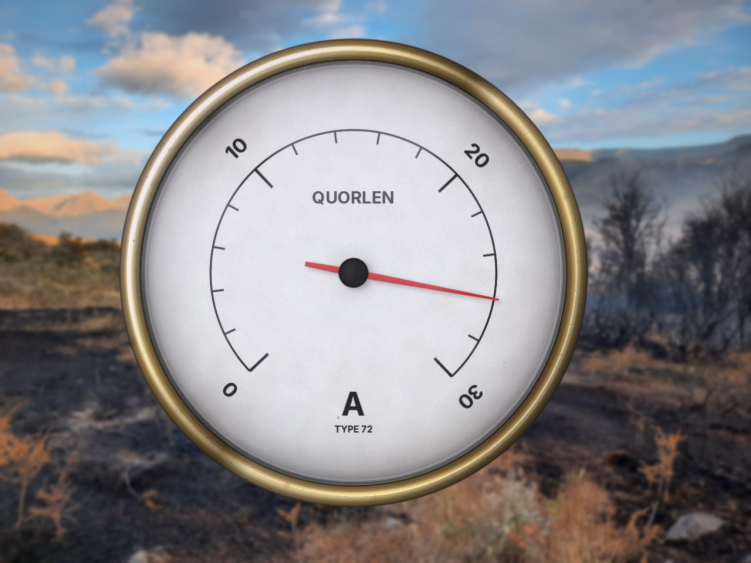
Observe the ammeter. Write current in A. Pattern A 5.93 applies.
A 26
